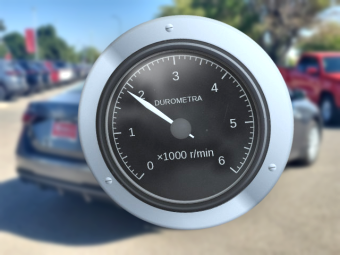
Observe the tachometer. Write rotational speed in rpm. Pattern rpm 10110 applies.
rpm 1900
